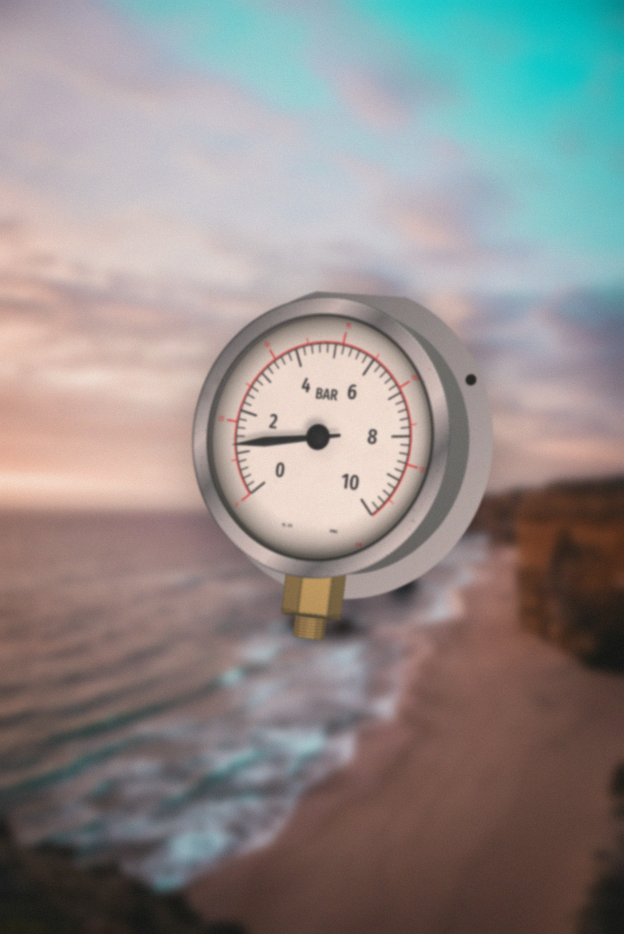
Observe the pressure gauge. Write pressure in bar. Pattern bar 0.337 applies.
bar 1.2
